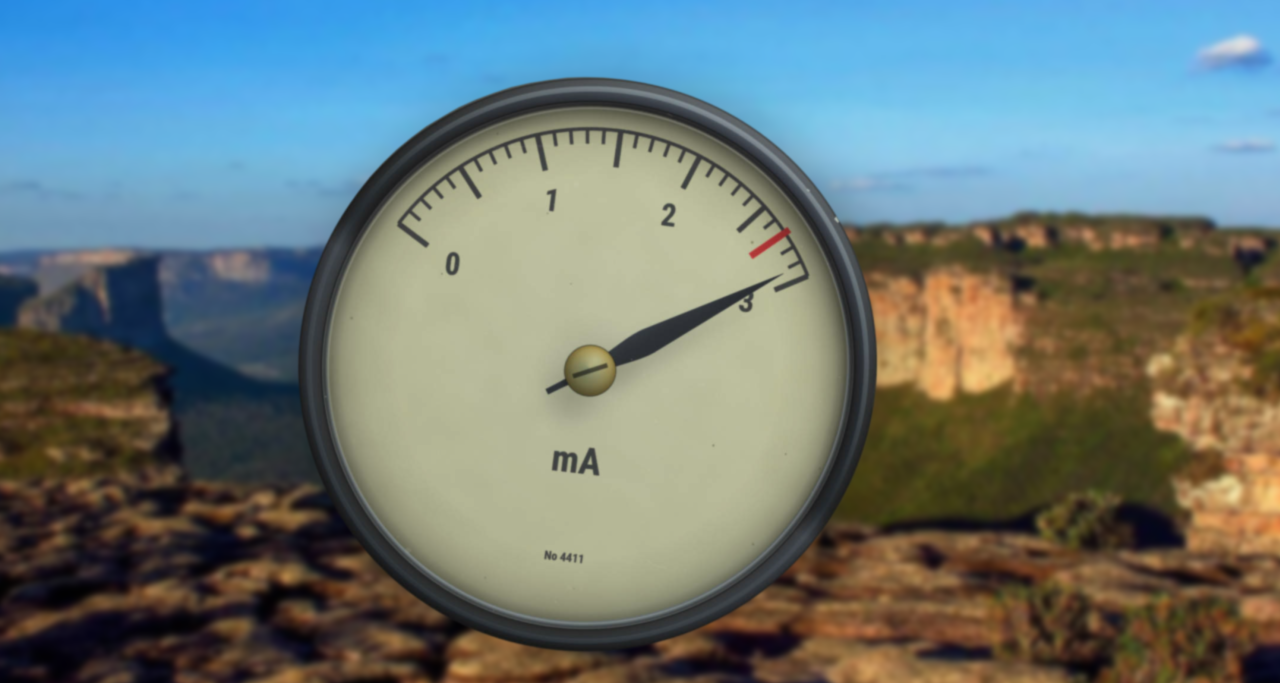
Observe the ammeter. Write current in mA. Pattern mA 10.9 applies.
mA 2.9
